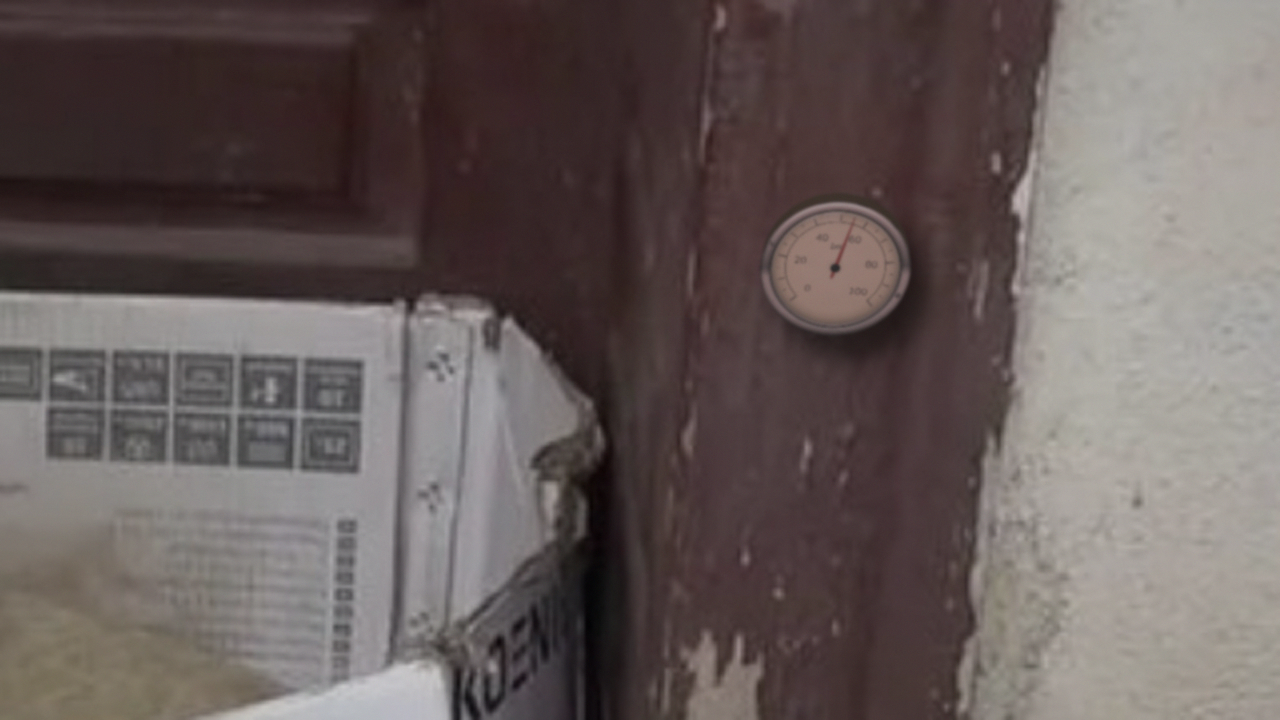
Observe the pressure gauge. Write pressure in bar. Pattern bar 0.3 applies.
bar 55
